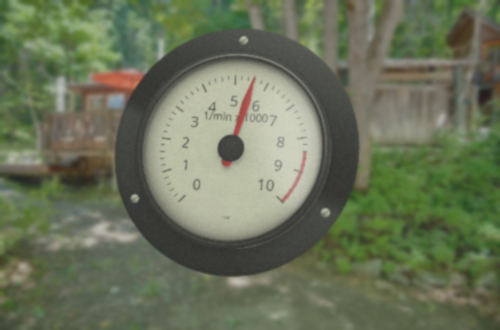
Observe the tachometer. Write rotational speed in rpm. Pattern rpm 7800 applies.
rpm 5600
